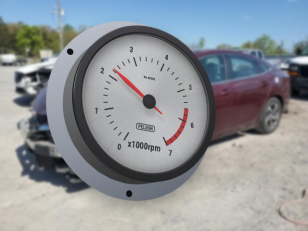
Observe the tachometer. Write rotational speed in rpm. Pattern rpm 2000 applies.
rpm 2200
